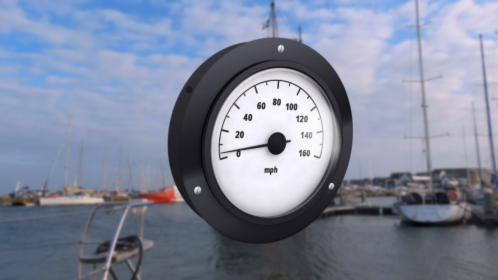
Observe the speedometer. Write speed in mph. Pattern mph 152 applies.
mph 5
